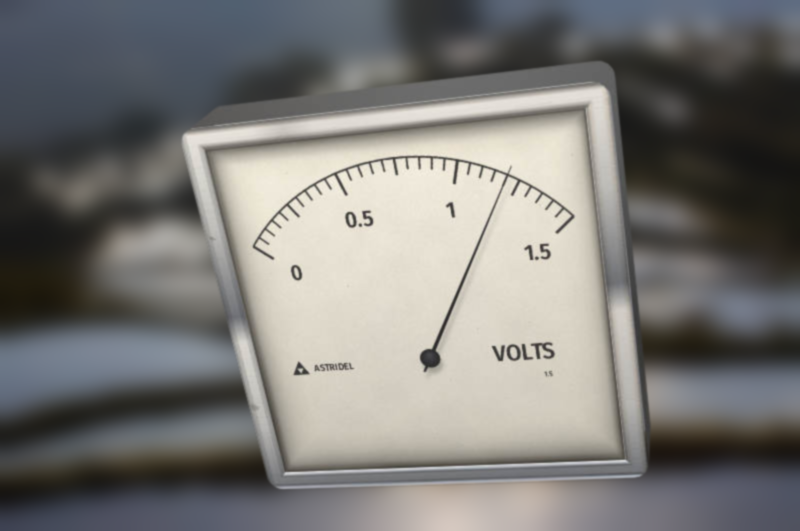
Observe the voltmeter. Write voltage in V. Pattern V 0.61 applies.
V 1.2
